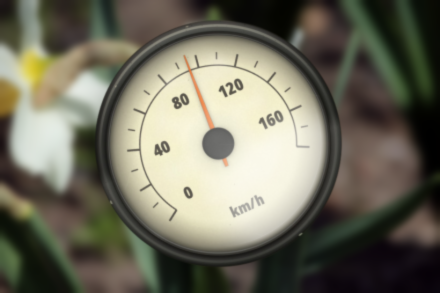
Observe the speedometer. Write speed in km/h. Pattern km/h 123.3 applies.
km/h 95
